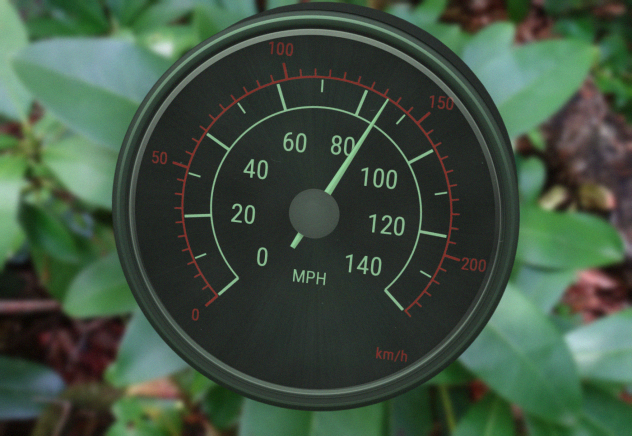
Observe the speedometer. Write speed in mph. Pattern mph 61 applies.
mph 85
